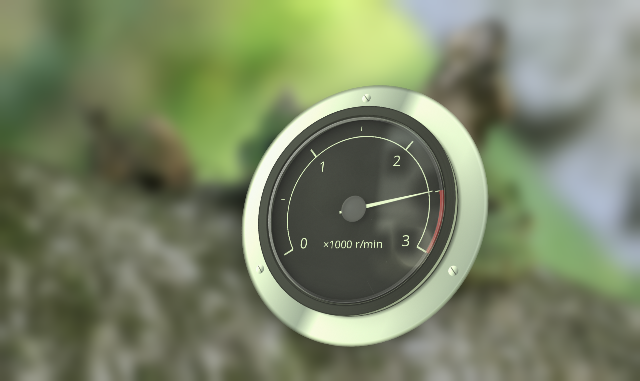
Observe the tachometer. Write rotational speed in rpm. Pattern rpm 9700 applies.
rpm 2500
